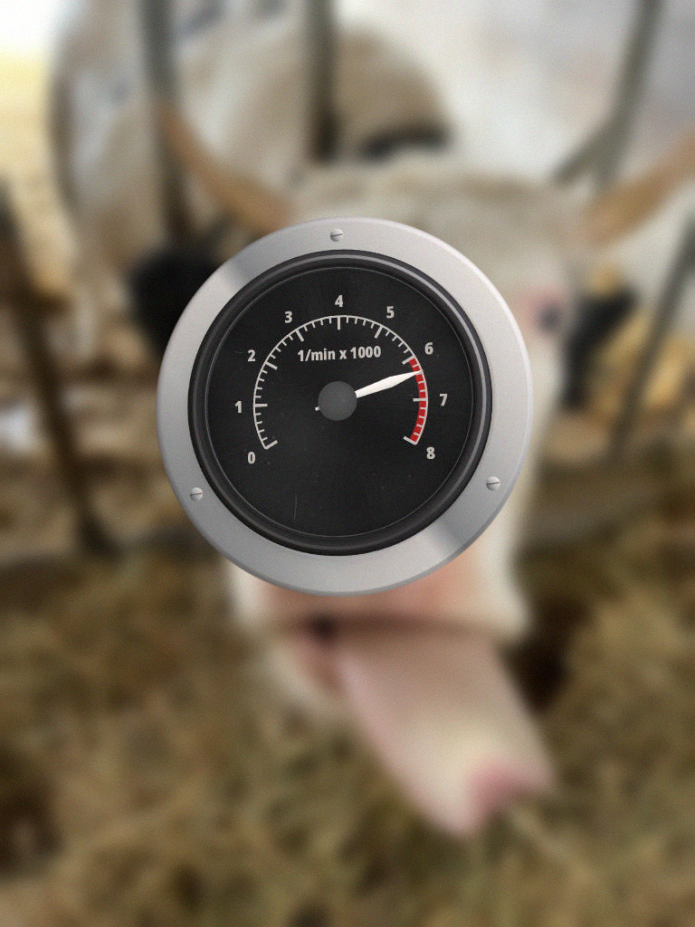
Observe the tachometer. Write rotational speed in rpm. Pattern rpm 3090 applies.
rpm 6400
